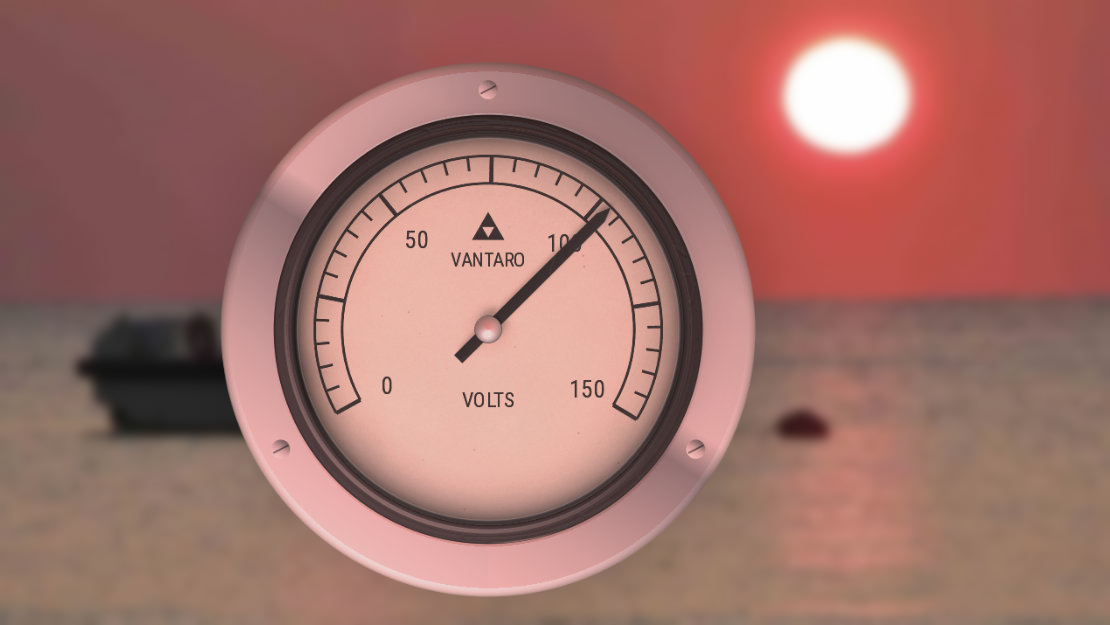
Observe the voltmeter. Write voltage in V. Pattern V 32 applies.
V 102.5
